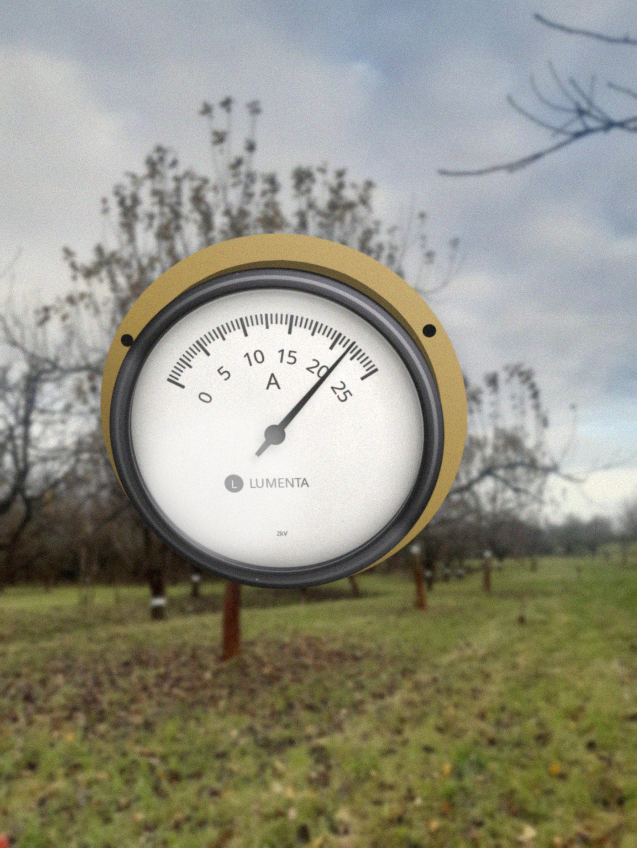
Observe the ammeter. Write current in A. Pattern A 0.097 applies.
A 21.5
